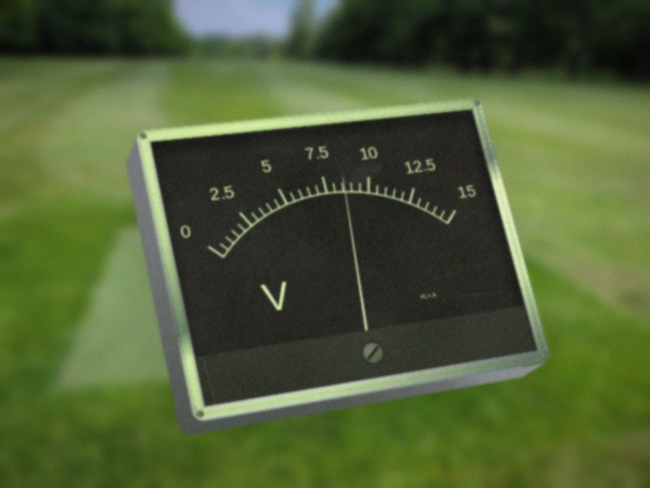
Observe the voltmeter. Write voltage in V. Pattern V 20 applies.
V 8.5
